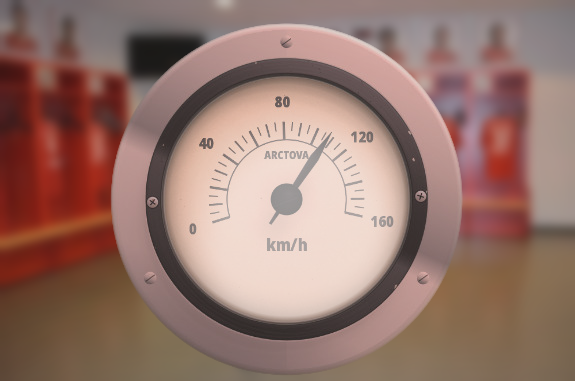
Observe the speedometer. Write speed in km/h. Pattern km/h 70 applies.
km/h 107.5
